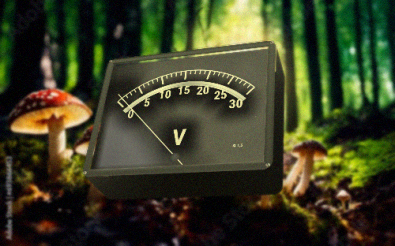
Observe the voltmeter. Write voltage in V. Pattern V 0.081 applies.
V 1
